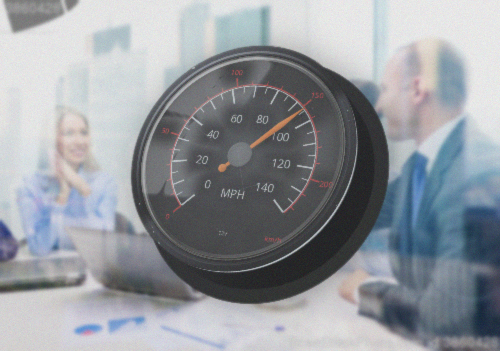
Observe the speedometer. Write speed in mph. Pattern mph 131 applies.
mph 95
